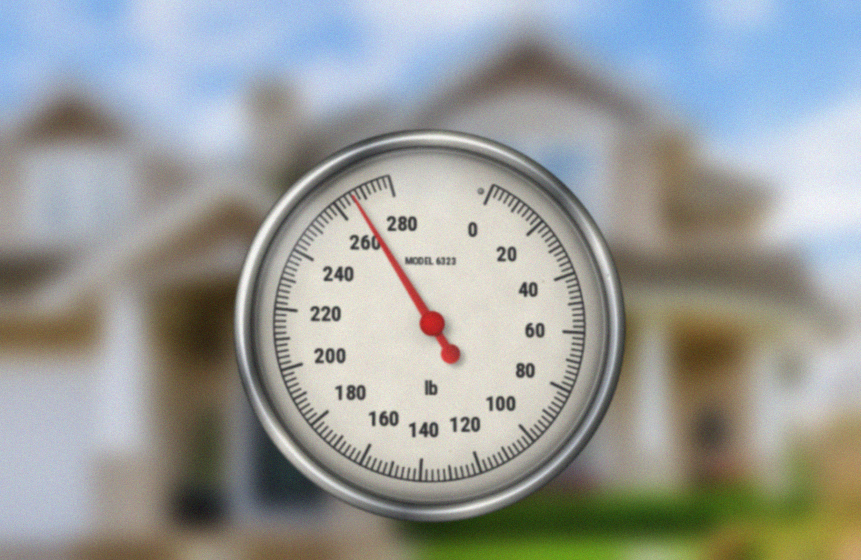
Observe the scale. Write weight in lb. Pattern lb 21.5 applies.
lb 266
